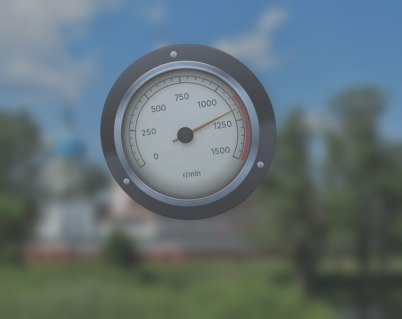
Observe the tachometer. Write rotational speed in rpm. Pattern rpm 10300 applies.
rpm 1175
